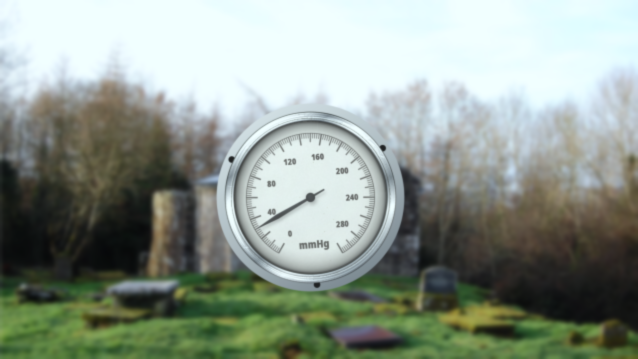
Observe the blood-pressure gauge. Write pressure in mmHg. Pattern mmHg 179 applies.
mmHg 30
